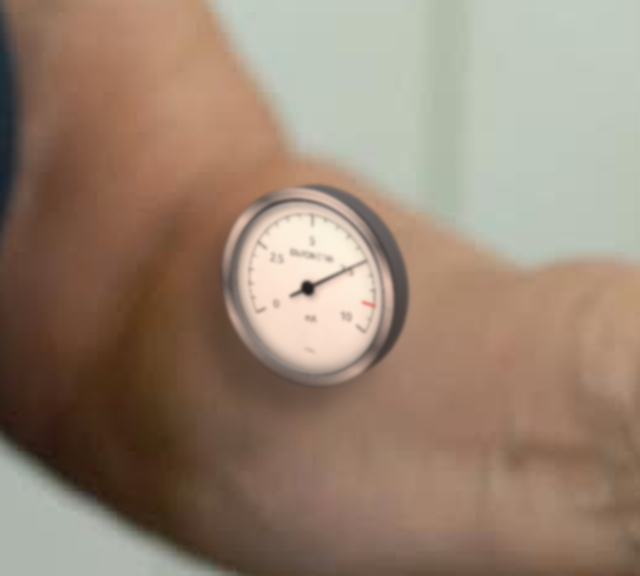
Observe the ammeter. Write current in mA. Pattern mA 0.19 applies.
mA 7.5
